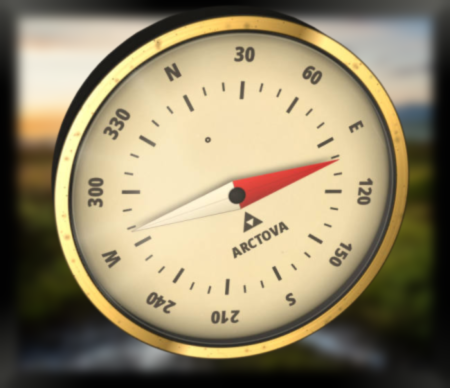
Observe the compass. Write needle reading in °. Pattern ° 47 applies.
° 100
